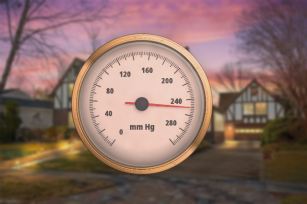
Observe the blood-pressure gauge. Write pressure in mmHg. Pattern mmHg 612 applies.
mmHg 250
